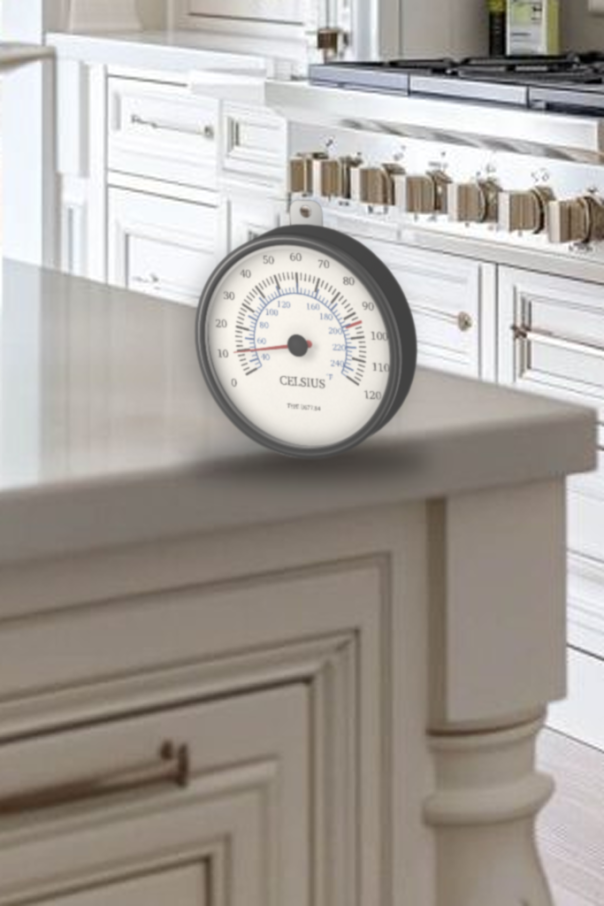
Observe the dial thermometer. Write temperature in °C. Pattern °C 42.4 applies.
°C 10
